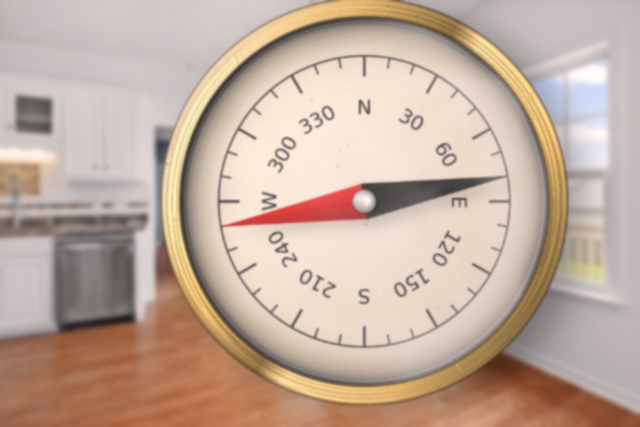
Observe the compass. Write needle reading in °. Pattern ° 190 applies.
° 260
